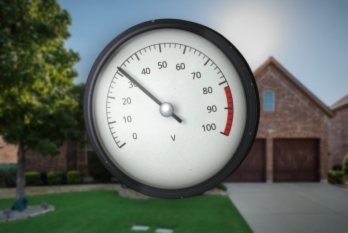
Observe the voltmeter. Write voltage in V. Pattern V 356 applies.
V 32
